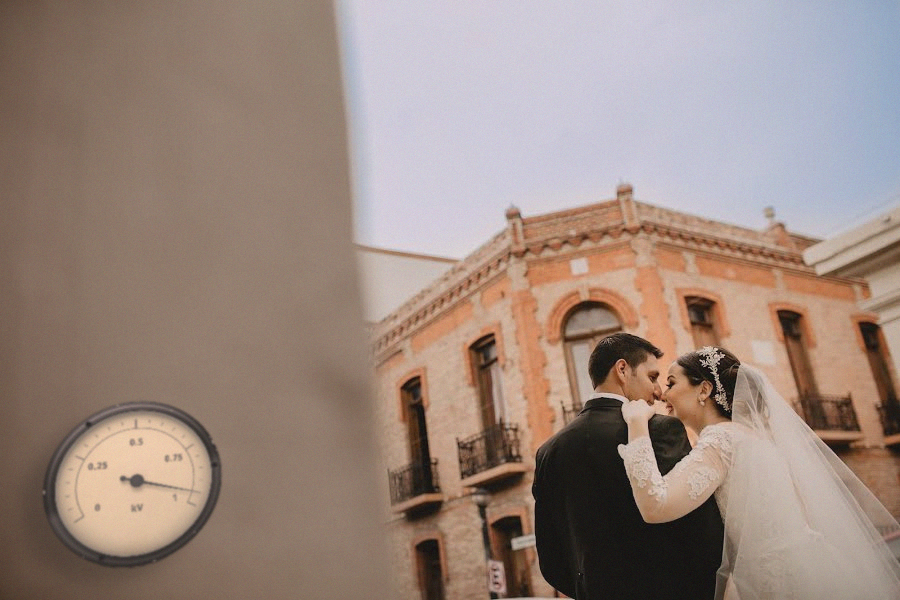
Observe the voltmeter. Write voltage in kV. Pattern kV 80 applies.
kV 0.95
